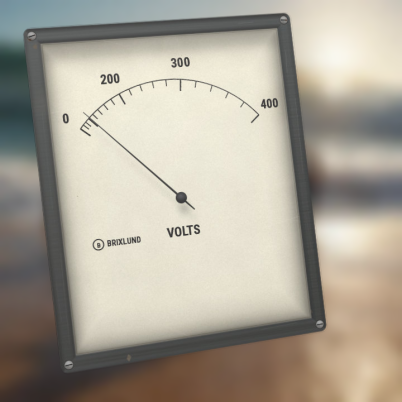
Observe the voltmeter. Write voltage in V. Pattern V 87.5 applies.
V 100
